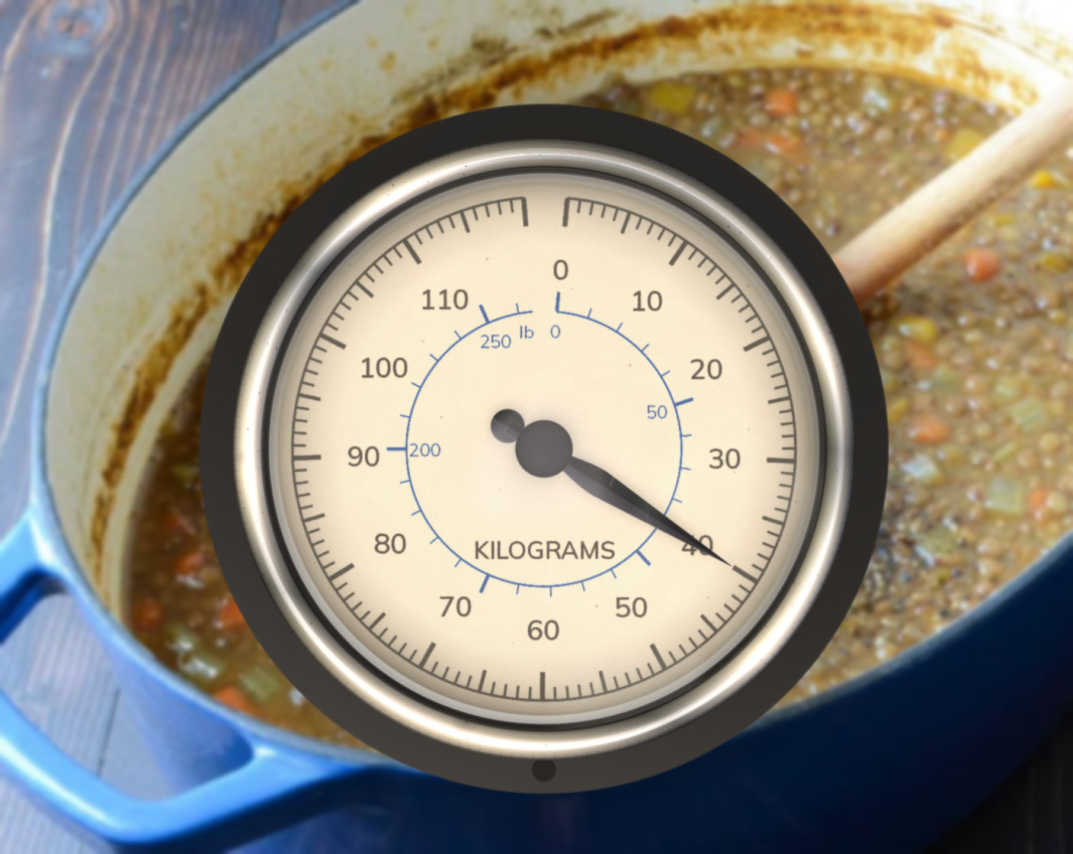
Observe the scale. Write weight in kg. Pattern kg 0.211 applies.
kg 40
